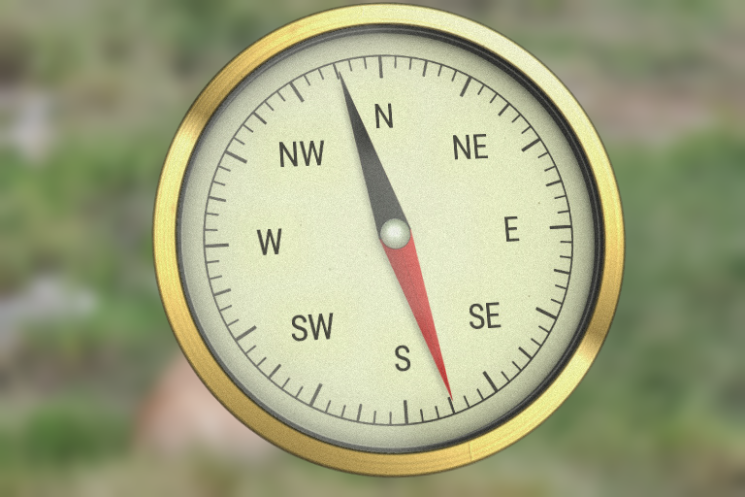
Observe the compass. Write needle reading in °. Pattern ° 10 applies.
° 165
